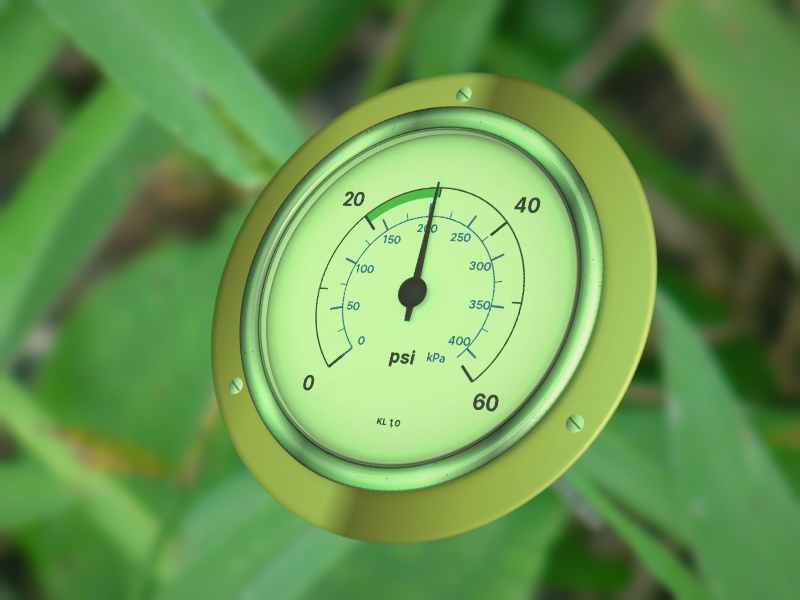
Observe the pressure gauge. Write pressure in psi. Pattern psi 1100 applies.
psi 30
